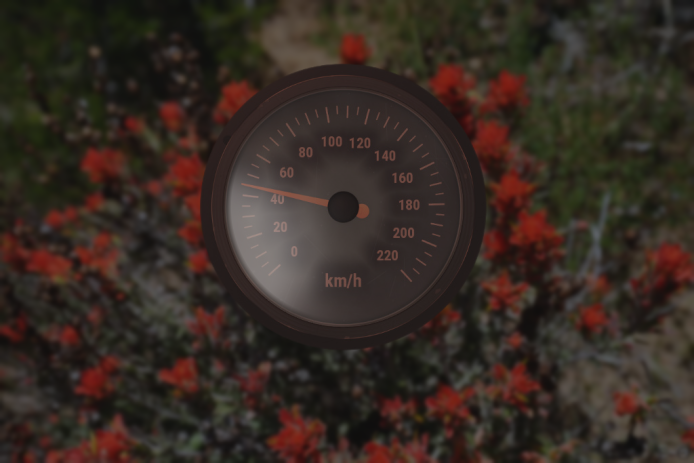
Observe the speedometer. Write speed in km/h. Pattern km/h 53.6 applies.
km/h 45
